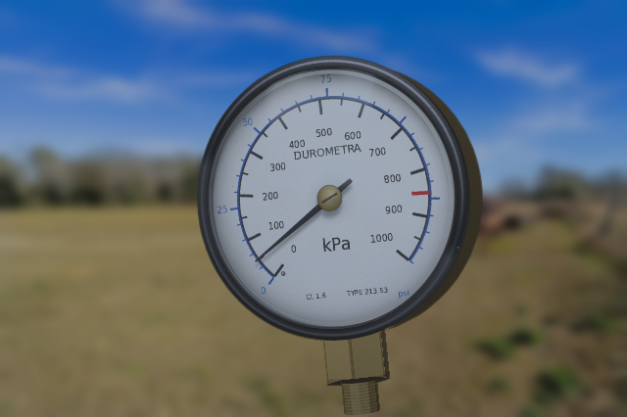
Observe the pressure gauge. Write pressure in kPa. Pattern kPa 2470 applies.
kPa 50
